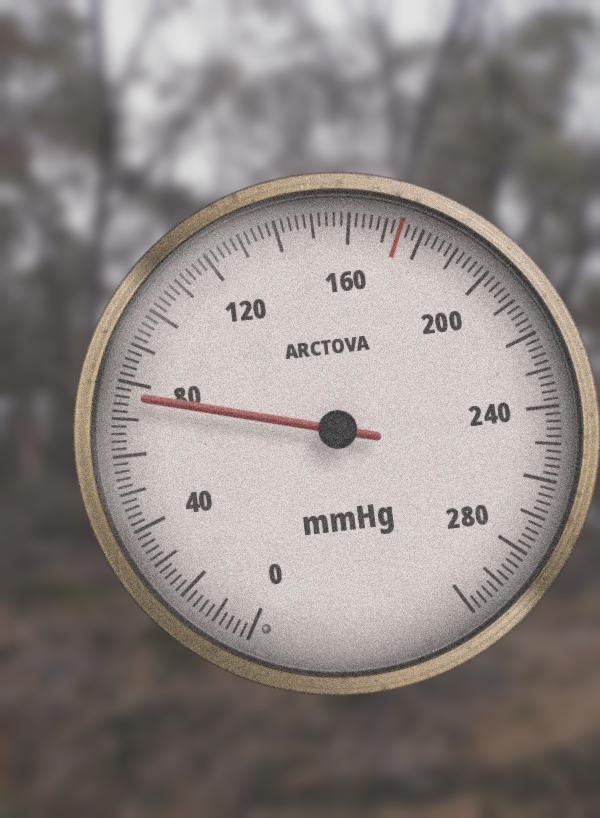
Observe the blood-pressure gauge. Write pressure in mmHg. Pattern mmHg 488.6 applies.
mmHg 76
